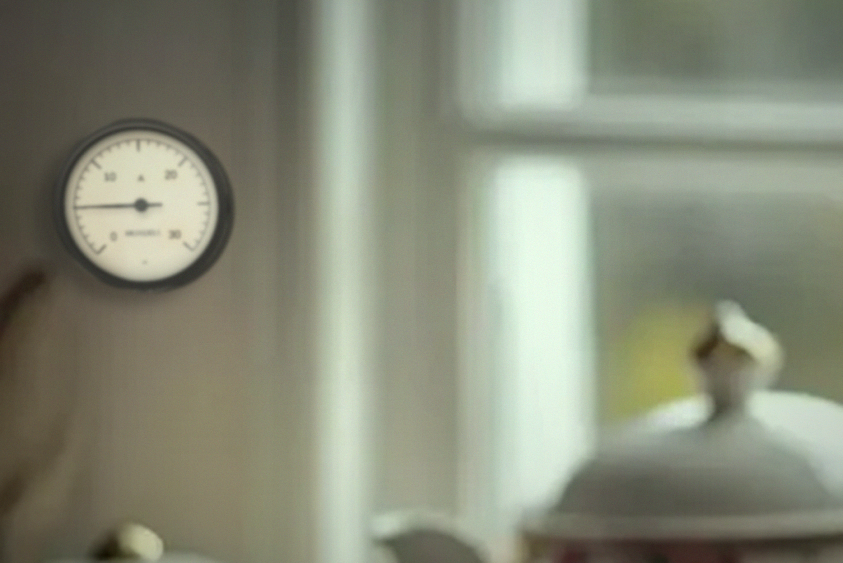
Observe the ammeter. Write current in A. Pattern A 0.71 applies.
A 5
